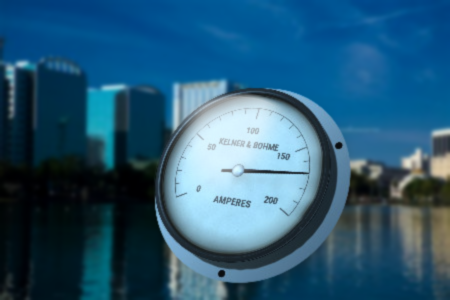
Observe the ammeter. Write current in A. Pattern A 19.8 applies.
A 170
